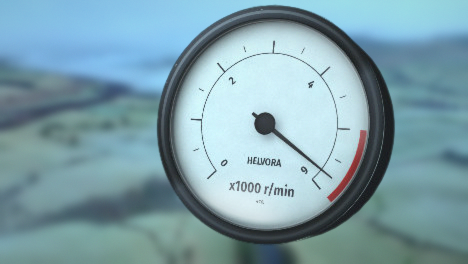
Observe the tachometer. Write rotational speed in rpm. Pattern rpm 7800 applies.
rpm 5750
